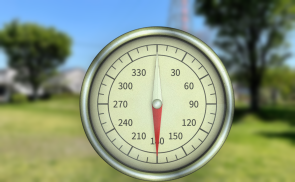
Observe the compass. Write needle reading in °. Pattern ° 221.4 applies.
° 180
